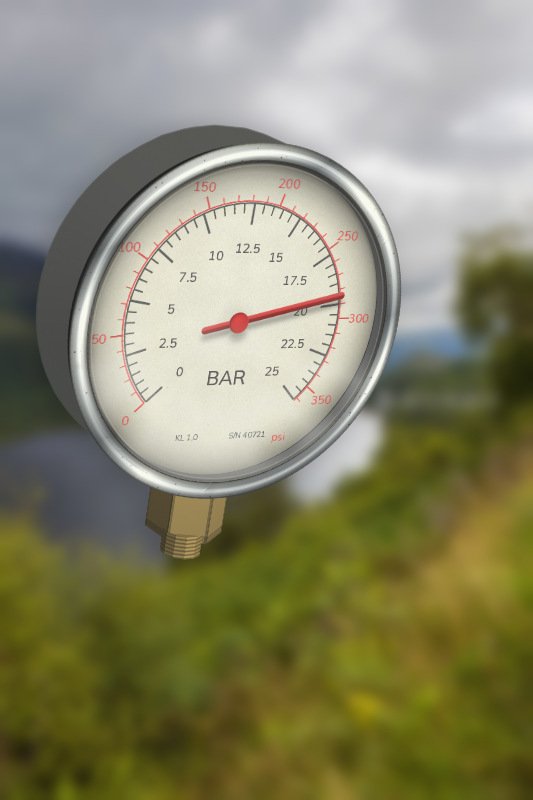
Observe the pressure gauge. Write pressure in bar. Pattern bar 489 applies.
bar 19.5
